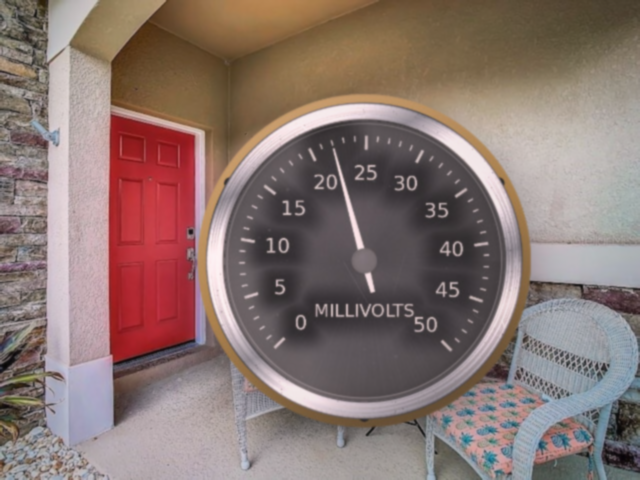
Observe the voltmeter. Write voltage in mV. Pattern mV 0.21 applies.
mV 22
